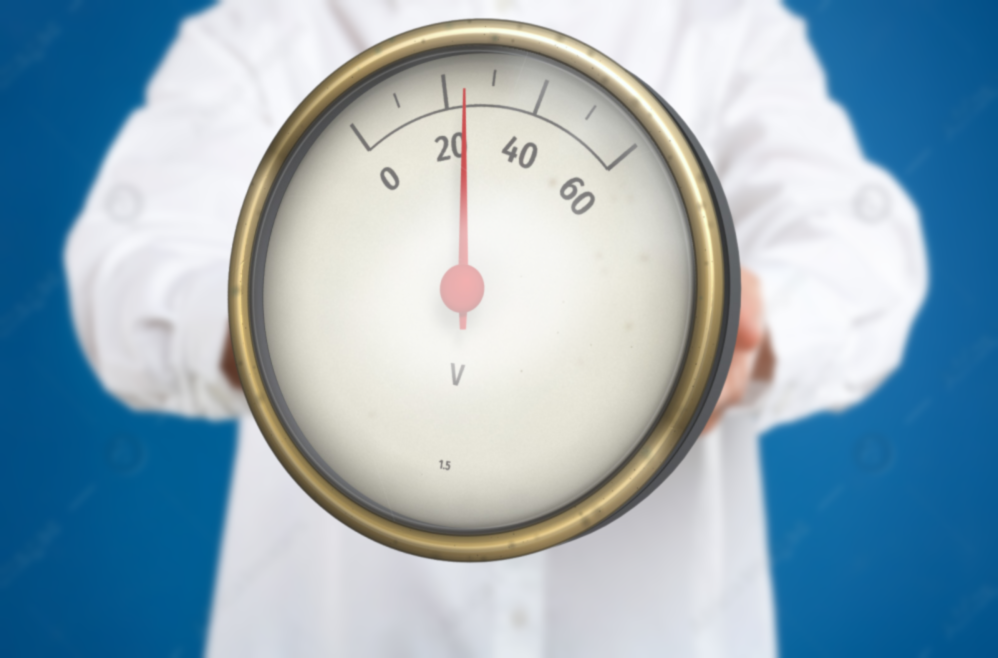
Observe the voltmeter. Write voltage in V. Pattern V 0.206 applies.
V 25
